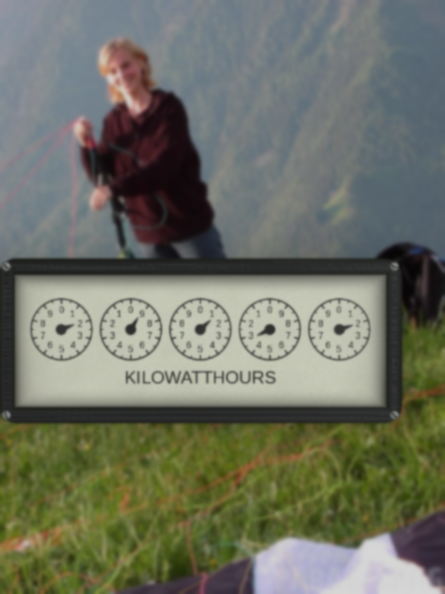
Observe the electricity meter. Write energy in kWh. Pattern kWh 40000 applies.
kWh 19132
